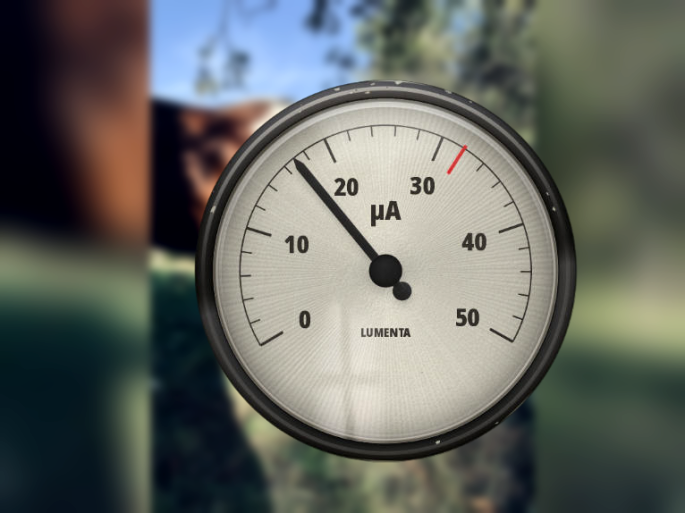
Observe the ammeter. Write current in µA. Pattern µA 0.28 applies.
µA 17
